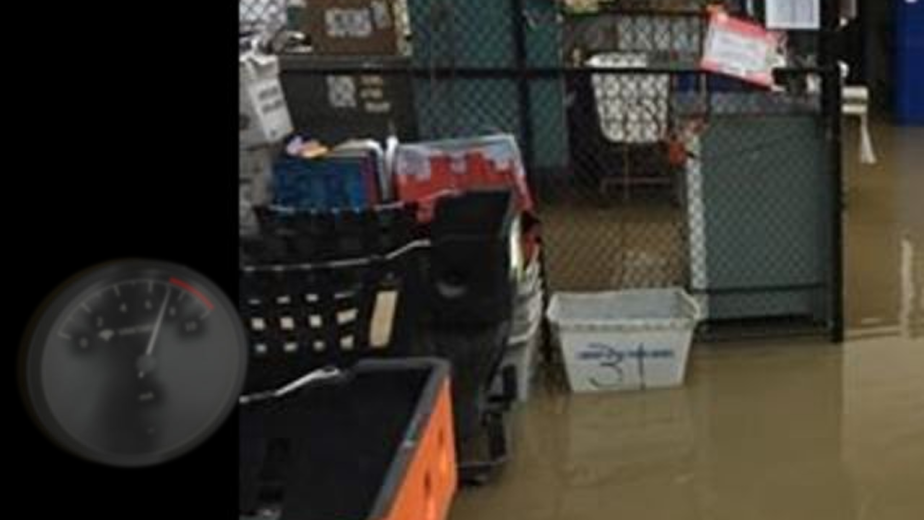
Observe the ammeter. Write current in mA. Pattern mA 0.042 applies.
mA 7
